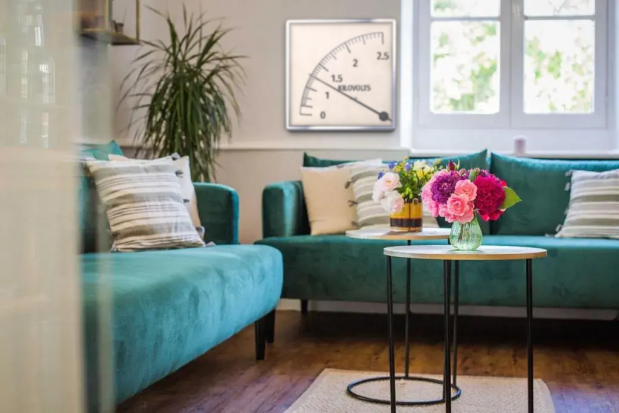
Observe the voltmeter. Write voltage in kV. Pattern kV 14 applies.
kV 1.25
